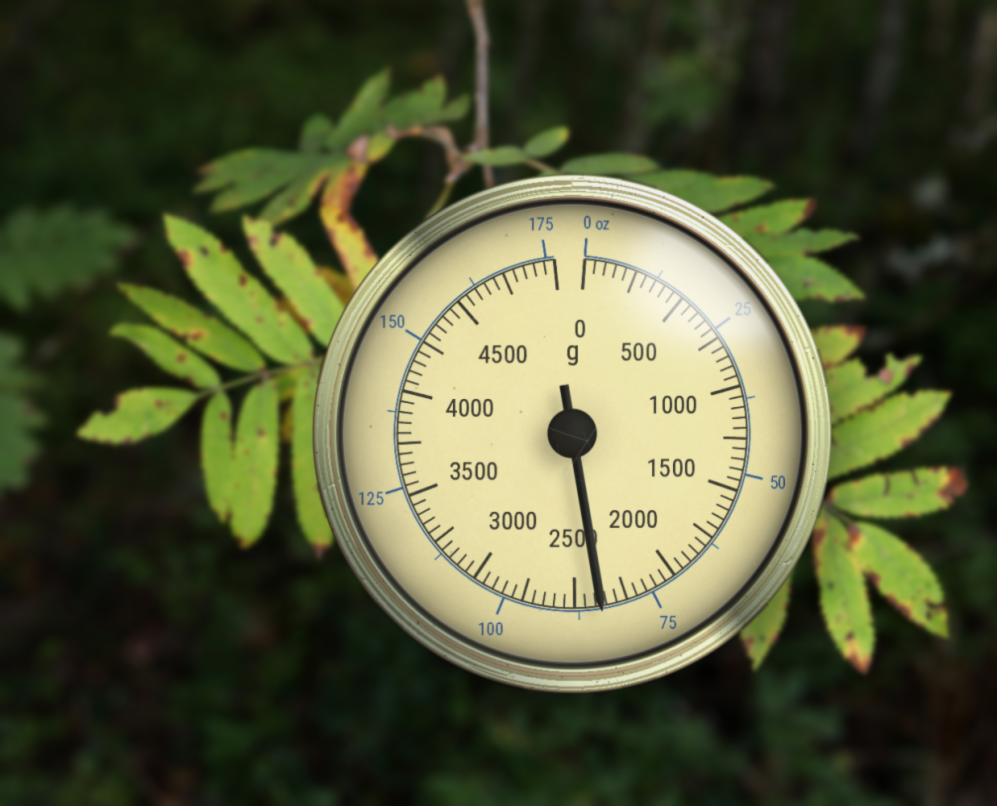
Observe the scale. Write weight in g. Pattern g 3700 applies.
g 2375
